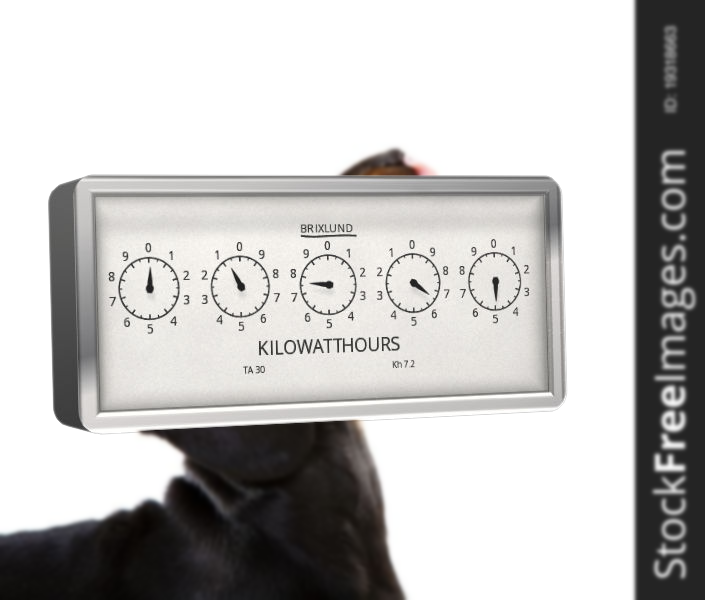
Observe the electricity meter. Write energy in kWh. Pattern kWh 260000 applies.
kWh 765
